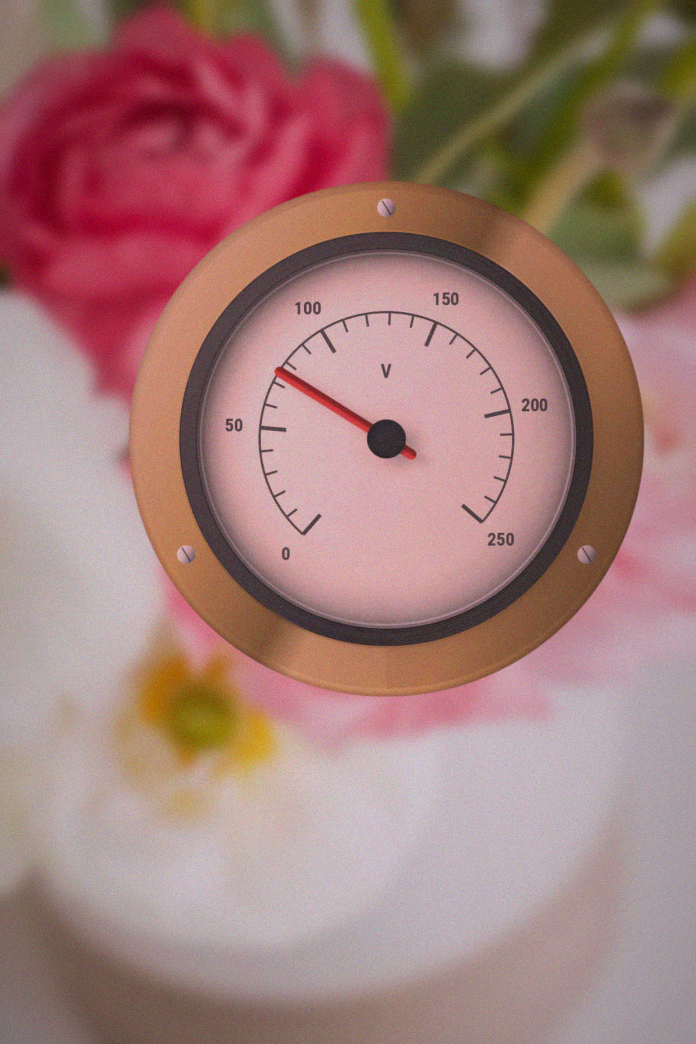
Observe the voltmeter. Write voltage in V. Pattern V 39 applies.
V 75
